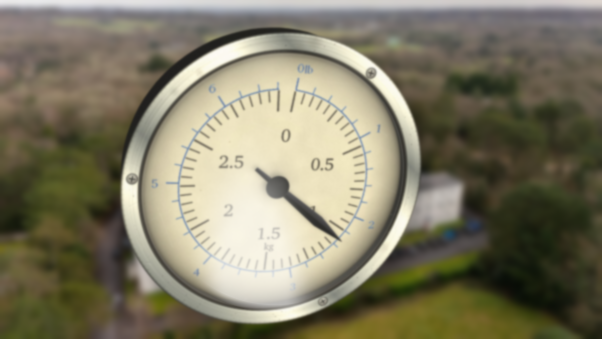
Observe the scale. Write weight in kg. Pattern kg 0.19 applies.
kg 1.05
